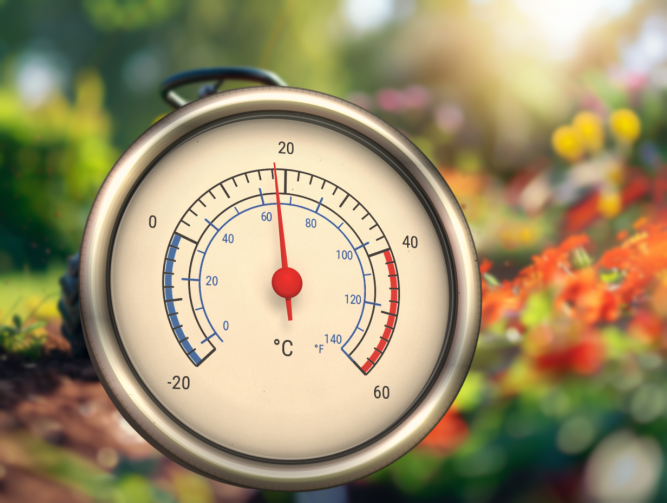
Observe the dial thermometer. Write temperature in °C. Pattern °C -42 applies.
°C 18
